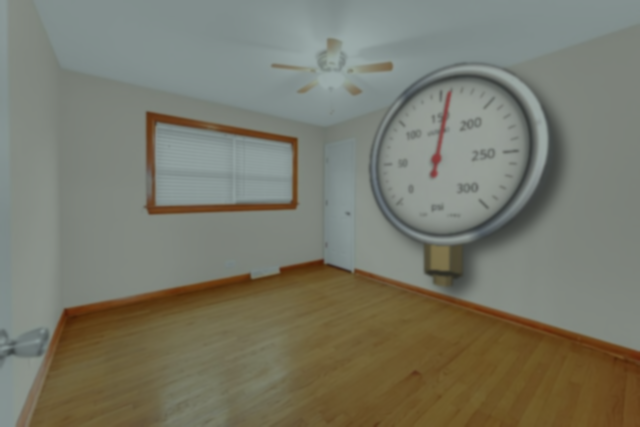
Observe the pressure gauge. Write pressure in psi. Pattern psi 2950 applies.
psi 160
